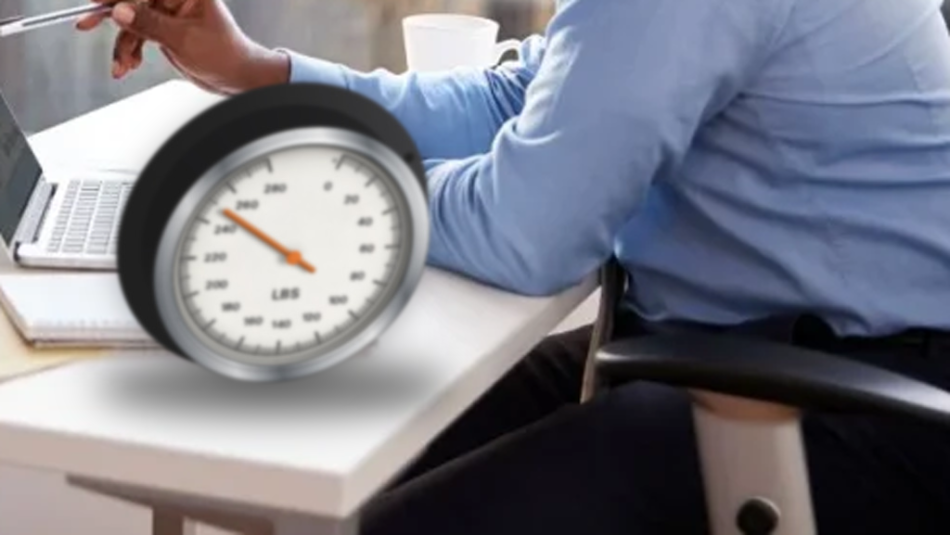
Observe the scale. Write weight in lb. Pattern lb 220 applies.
lb 250
